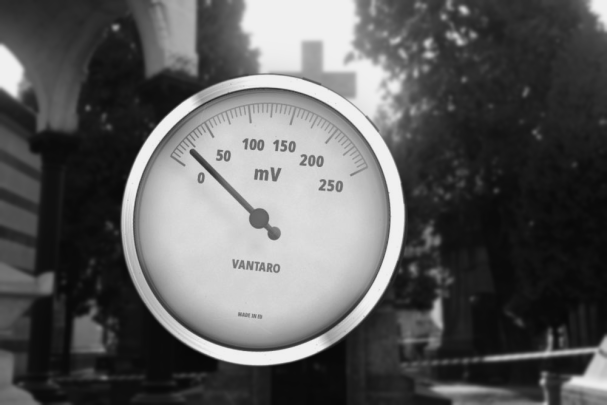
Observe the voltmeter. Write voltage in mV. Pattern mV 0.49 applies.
mV 20
